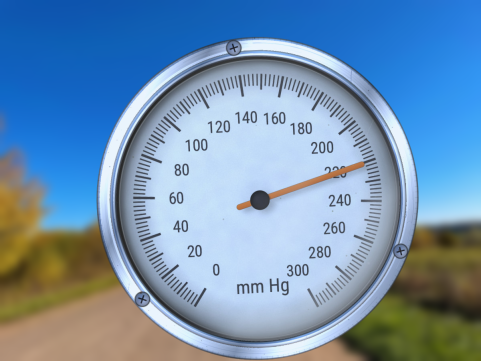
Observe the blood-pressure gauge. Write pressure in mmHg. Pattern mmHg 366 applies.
mmHg 220
